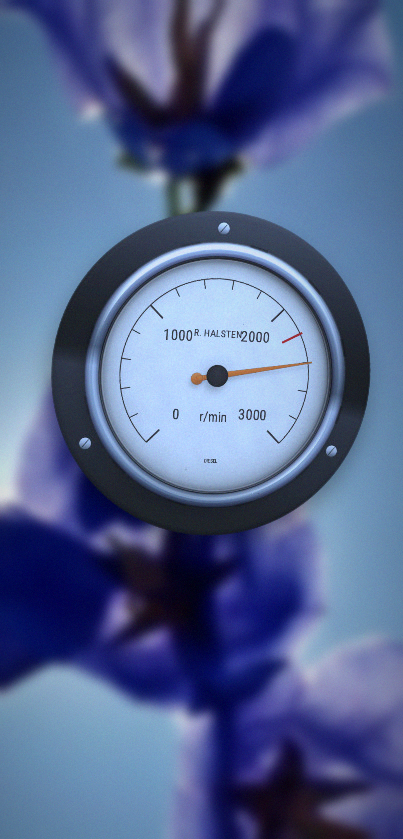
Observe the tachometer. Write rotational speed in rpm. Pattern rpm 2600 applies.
rpm 2400
